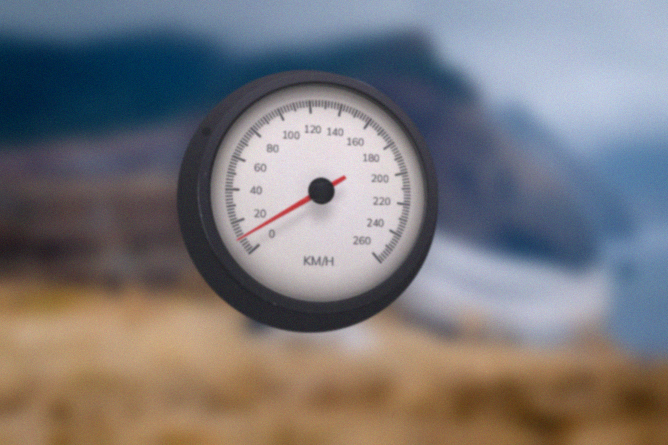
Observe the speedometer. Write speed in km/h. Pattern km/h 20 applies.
km/h 10
